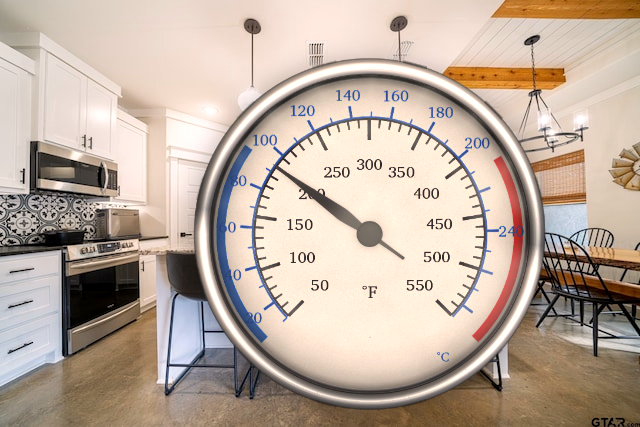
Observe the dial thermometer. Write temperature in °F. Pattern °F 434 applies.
°F 200
